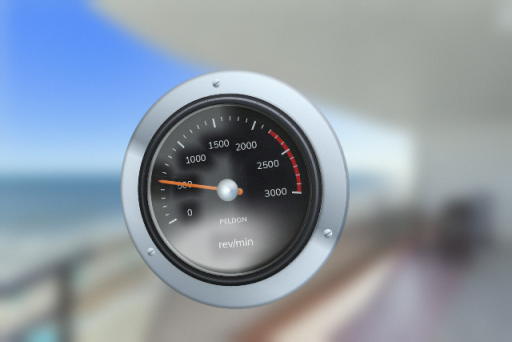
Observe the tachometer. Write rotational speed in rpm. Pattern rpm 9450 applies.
rpm 500
